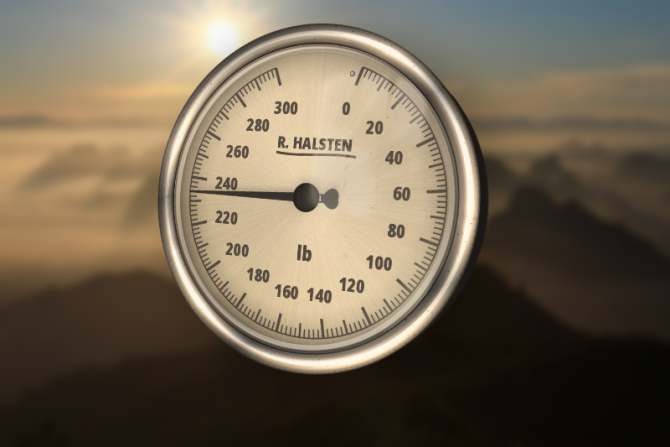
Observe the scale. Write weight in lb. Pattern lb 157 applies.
lb 234
